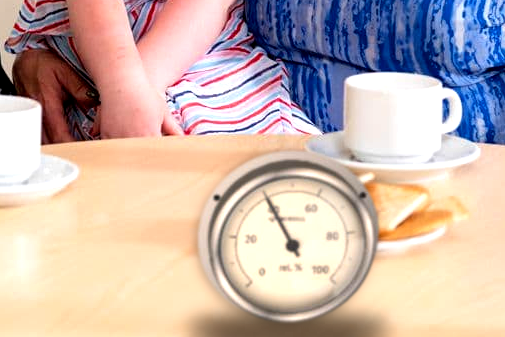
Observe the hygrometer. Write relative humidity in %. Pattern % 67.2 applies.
% 40
